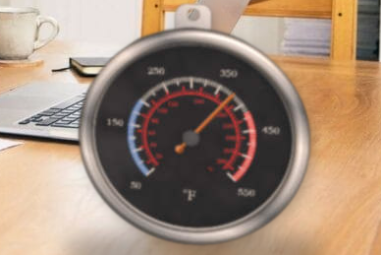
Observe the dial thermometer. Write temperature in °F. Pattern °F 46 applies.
°F 375
